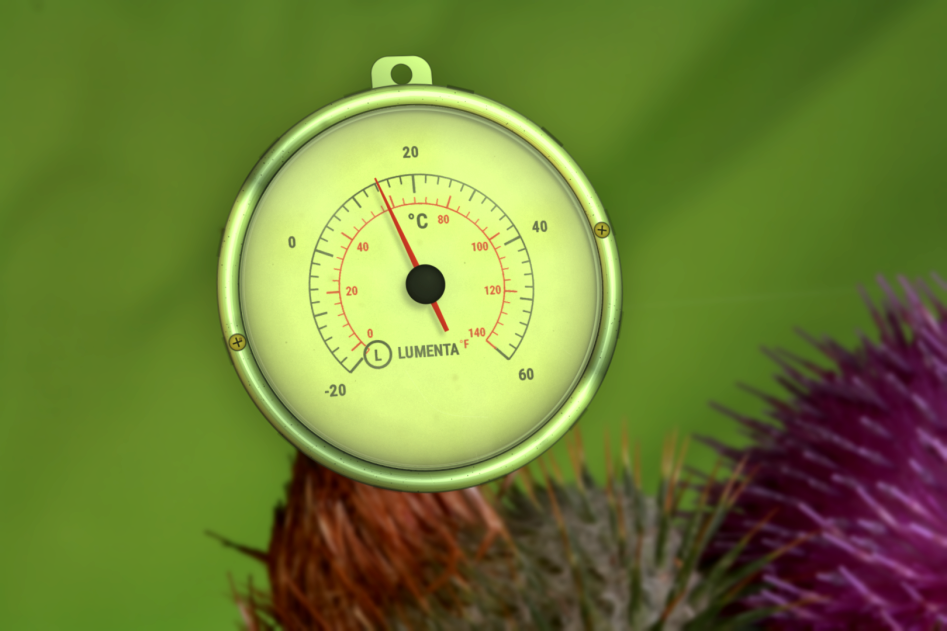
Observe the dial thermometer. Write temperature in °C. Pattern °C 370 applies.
°C 14
